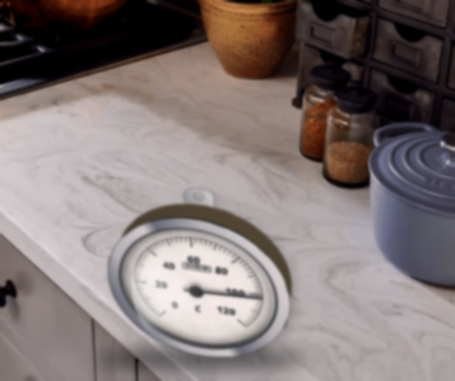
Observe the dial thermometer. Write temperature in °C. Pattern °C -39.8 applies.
°C 100
